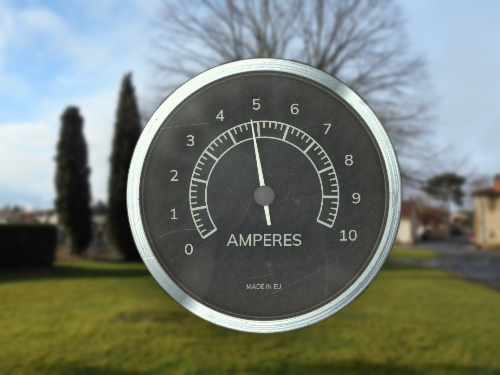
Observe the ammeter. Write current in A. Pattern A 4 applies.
A 4.8
